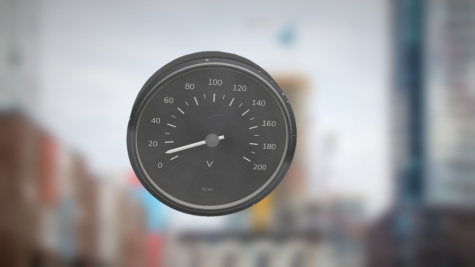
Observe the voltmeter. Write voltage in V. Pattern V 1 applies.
V 10
